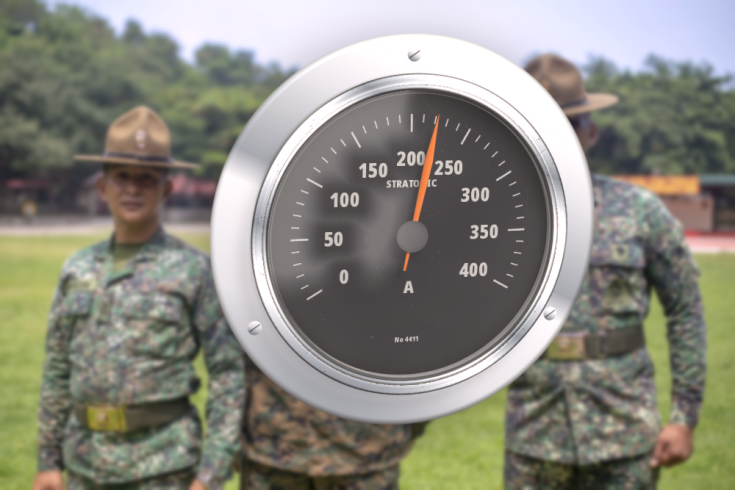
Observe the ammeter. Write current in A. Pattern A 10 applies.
A 220
